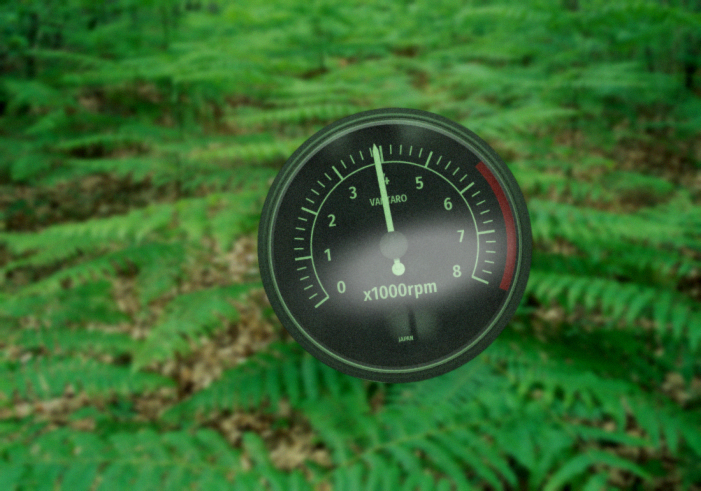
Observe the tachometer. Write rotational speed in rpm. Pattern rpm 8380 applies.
rpm 3900
